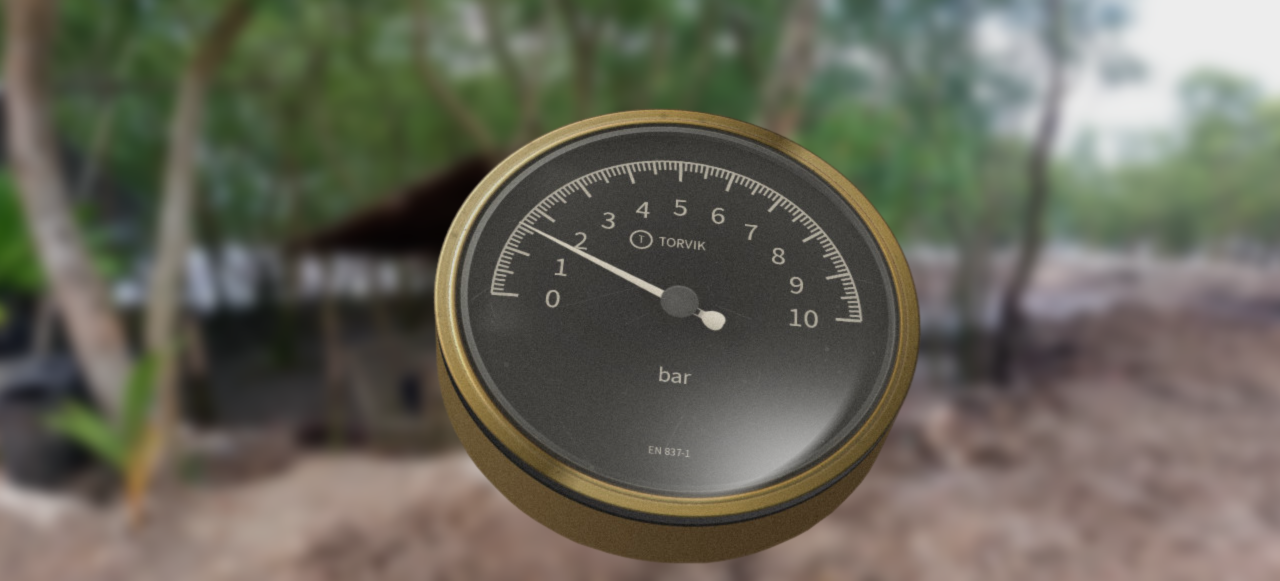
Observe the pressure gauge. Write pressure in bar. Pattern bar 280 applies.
bar 1.5
